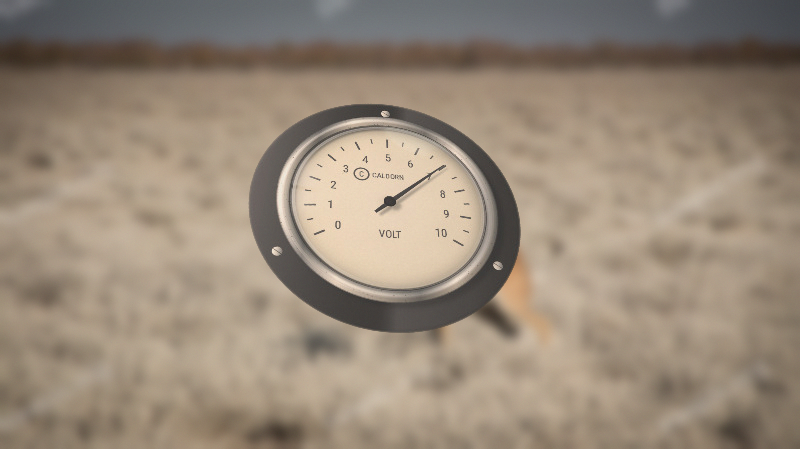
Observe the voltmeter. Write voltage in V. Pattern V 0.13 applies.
V 7
